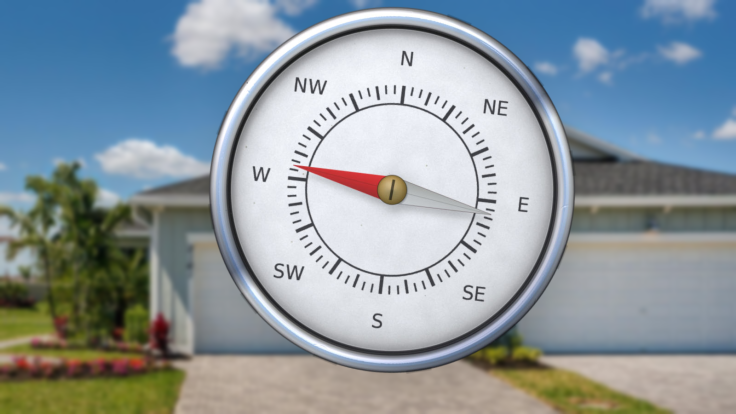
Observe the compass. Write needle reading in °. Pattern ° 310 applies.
° 277.5
